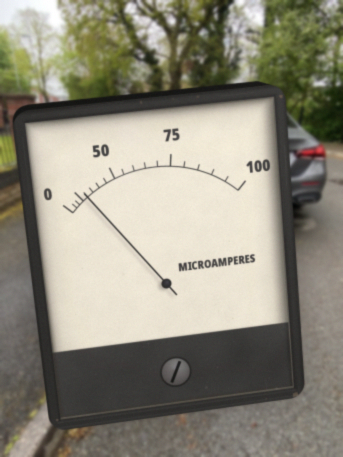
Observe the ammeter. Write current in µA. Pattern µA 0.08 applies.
µA 30
